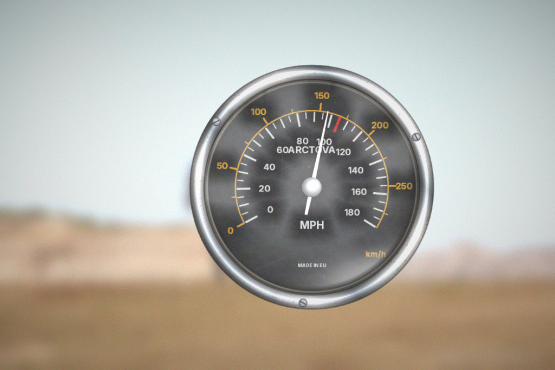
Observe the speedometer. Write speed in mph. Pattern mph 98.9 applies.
mph 97.5
